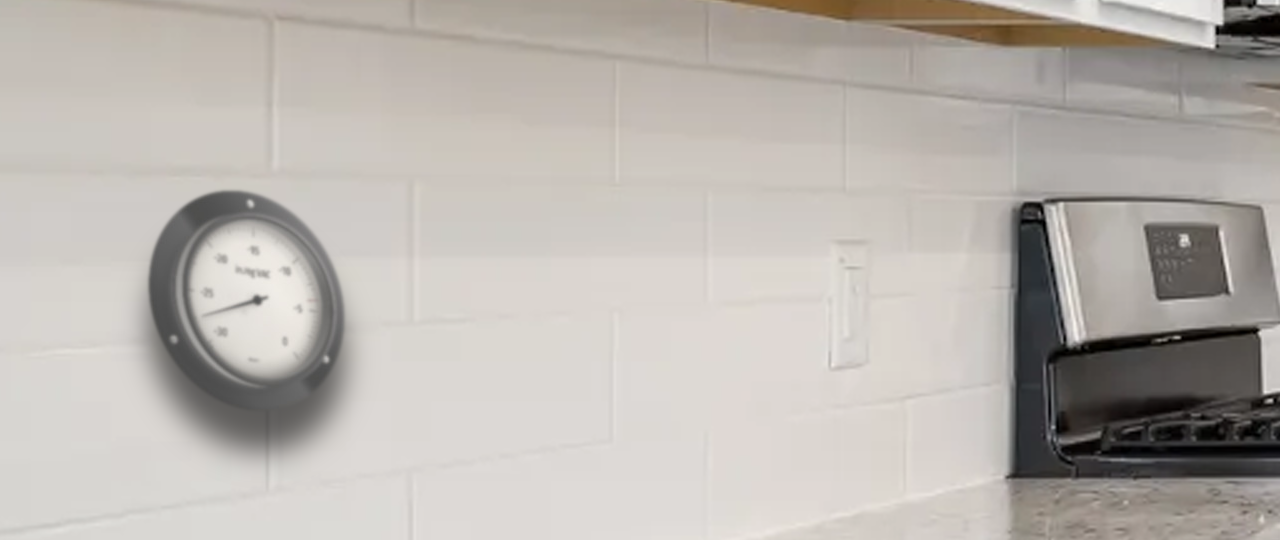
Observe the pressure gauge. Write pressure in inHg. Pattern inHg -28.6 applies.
inHg -27.5
